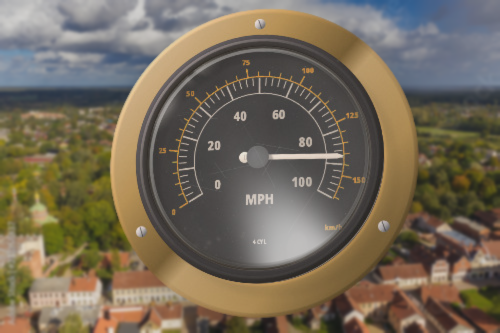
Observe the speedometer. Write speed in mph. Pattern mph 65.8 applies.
mph 88
